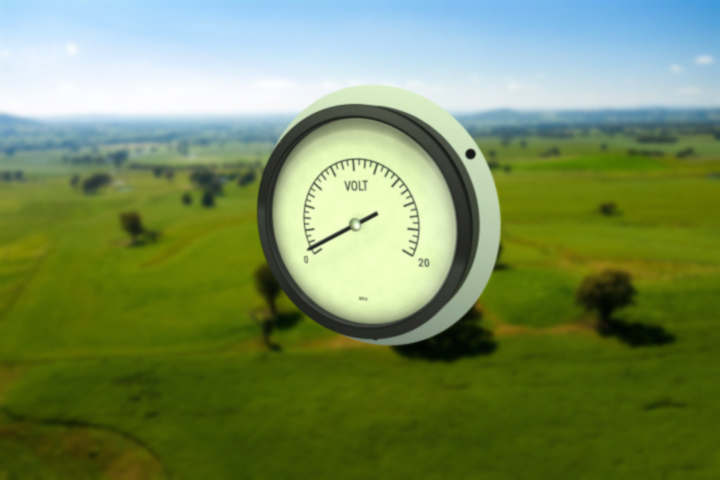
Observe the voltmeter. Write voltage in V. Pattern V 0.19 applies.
V 0.5
